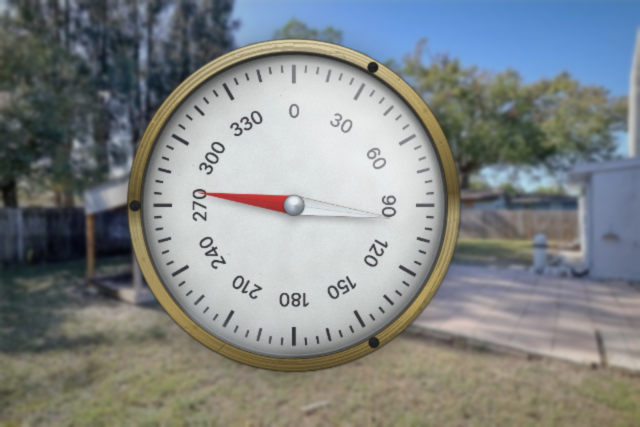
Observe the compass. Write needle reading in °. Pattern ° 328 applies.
° 277.5
